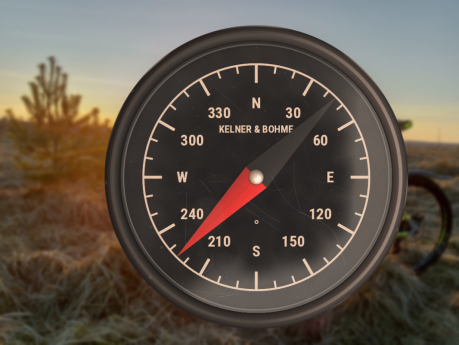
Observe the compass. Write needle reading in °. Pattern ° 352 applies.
° 225
